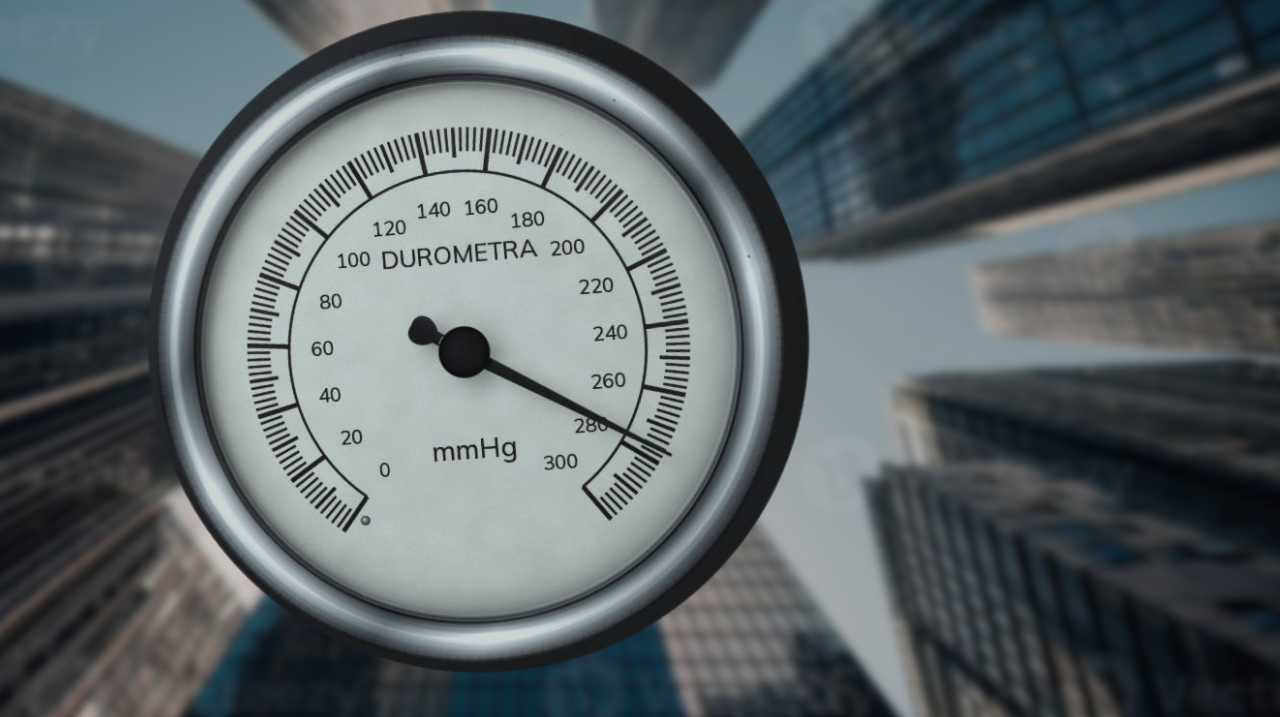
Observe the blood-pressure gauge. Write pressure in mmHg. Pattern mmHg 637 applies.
mmHg 276
